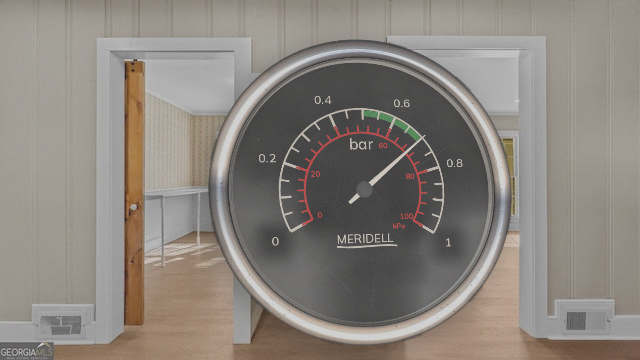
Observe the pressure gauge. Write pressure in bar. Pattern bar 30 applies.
bar 0.7
